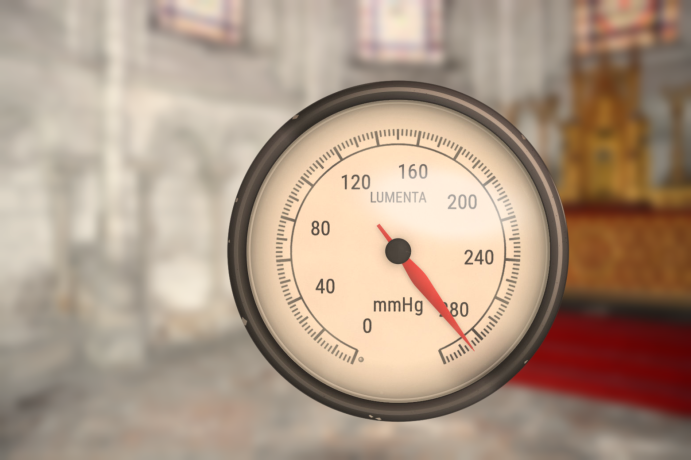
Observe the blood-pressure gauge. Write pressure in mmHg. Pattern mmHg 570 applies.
mmHg 286
